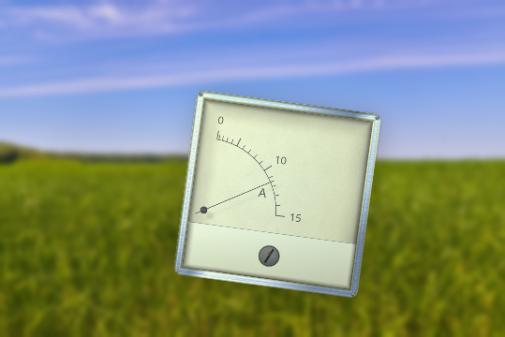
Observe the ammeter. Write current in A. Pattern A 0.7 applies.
A 11.5
